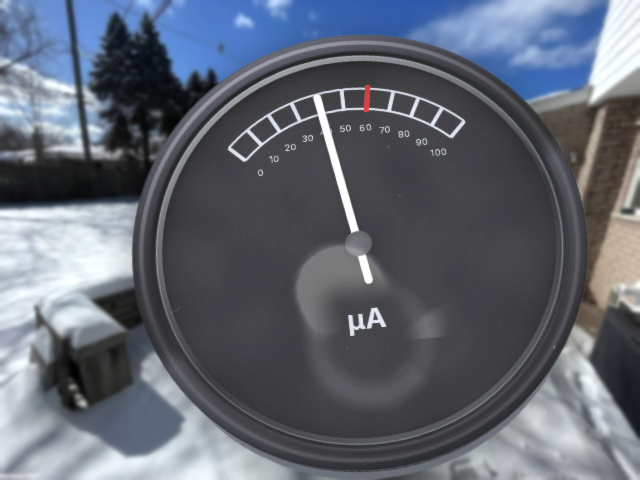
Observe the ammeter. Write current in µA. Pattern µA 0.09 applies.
µA 40
